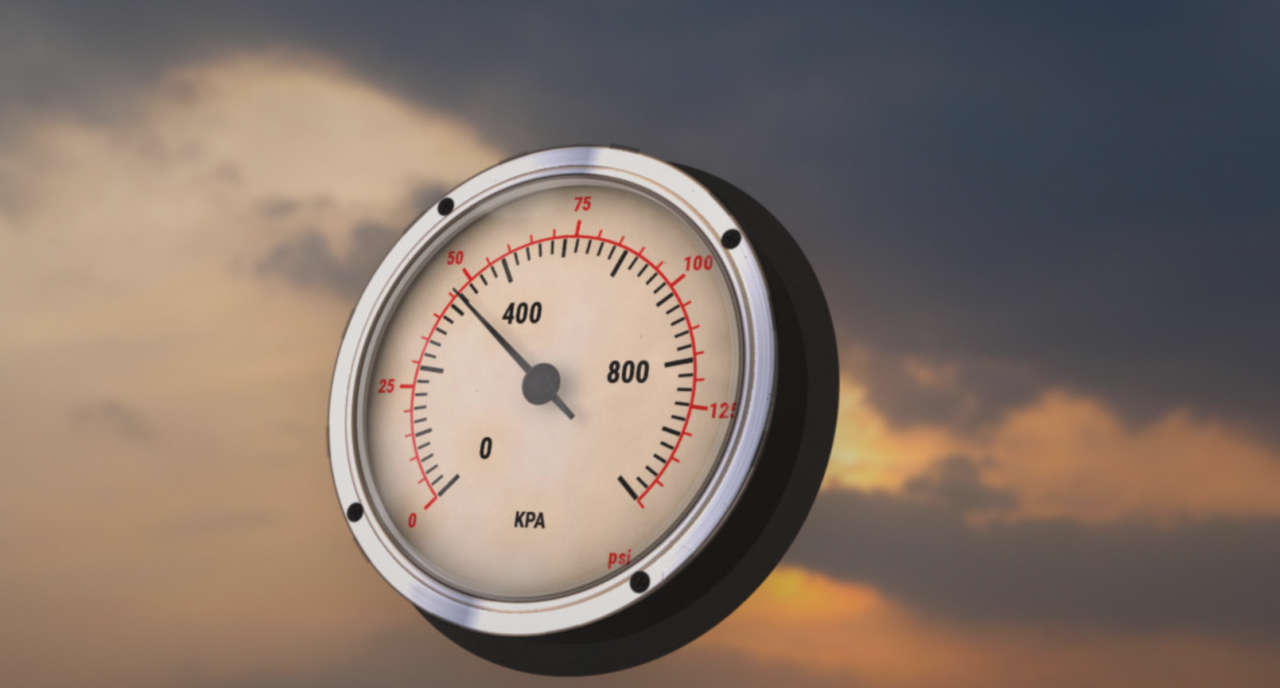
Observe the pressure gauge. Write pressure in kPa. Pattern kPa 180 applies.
kPa 320
